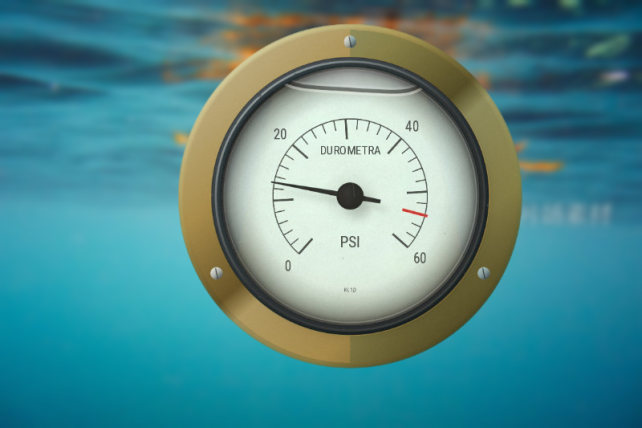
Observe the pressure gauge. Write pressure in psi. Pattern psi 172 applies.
psi 13
